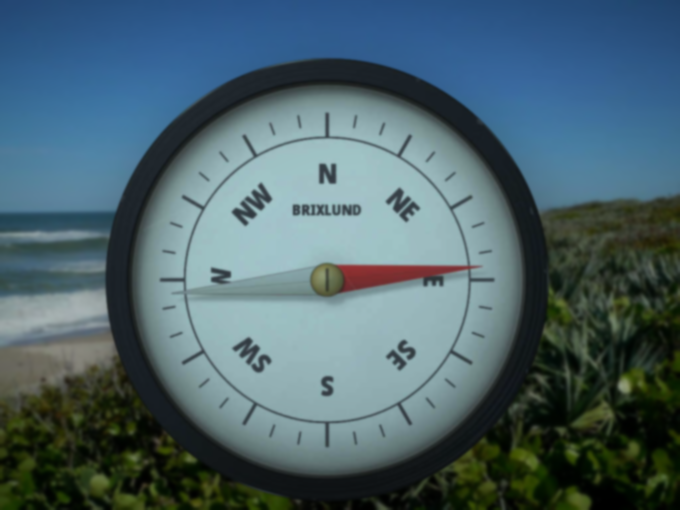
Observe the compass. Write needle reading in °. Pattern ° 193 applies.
° 85
